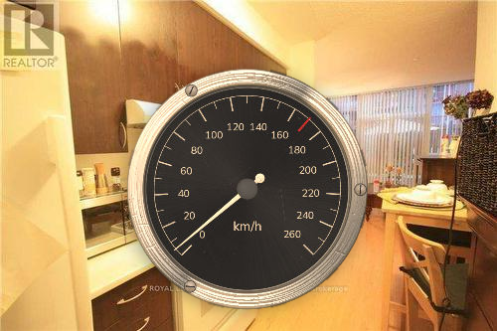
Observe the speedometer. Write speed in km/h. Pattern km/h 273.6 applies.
km/h 5
